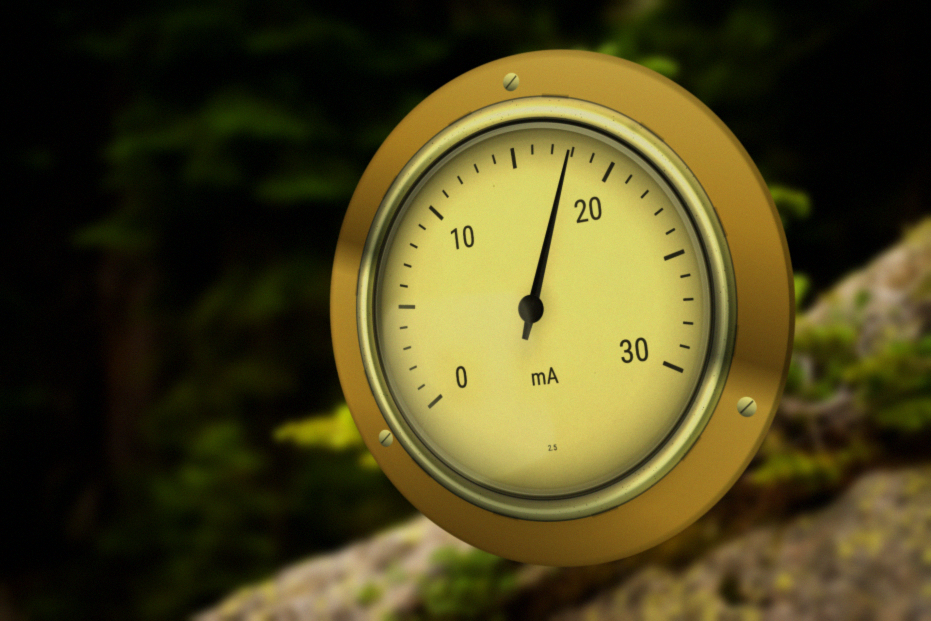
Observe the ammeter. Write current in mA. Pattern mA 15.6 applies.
mA 18
